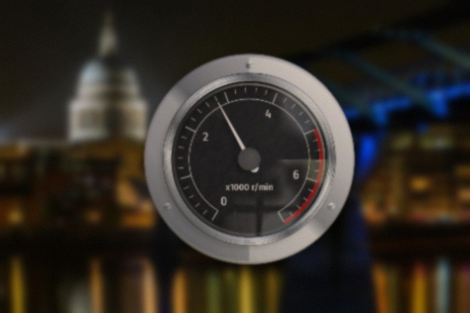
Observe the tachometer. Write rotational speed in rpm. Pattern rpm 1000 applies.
rpm 2800
